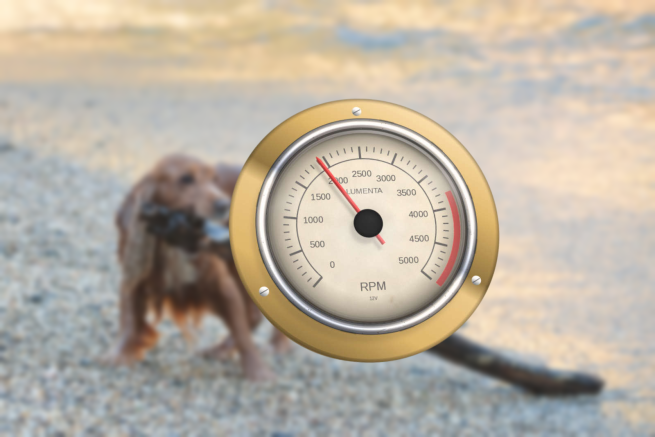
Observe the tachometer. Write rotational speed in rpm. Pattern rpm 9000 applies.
rpm 1900
